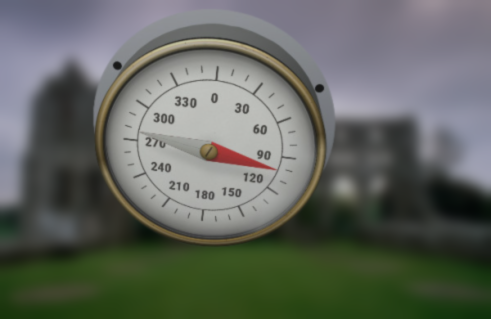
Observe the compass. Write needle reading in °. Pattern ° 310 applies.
° 100
